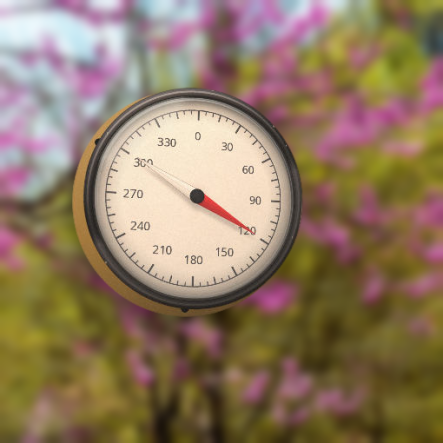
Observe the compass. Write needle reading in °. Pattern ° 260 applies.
° 120
